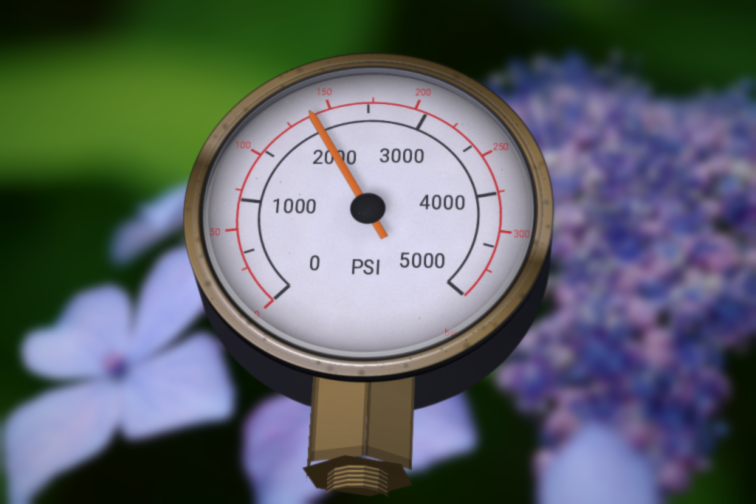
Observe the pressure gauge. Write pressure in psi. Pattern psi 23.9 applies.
psi 2000
